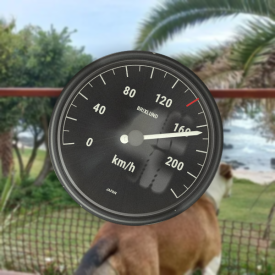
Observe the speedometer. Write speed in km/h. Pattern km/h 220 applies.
km/h 165
